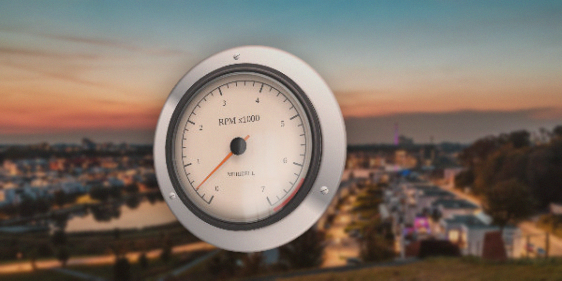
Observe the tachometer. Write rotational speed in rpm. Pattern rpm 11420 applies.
rpm 400
